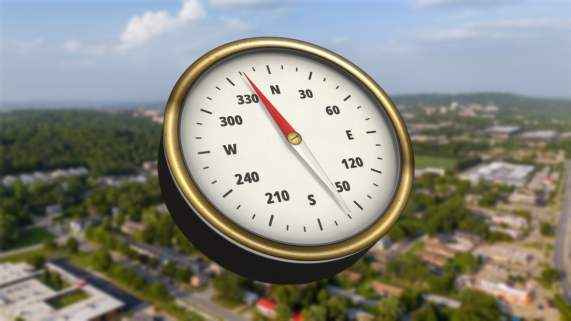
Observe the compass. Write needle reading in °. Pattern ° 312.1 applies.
° 340
